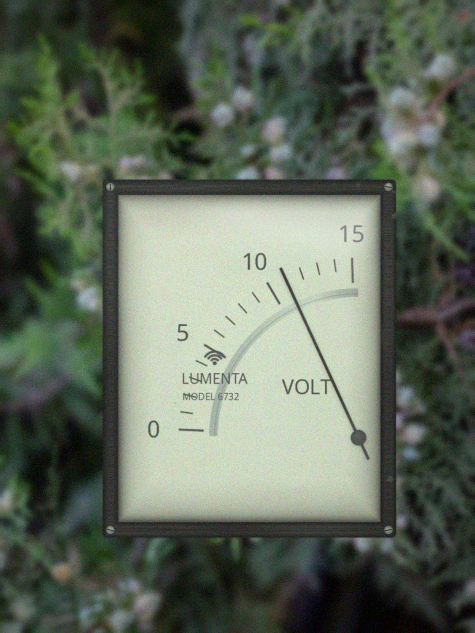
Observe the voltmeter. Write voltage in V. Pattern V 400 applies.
V 11
